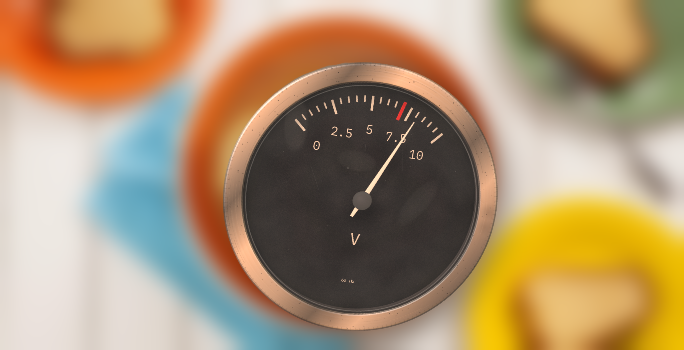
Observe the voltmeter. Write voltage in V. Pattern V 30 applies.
V 8
